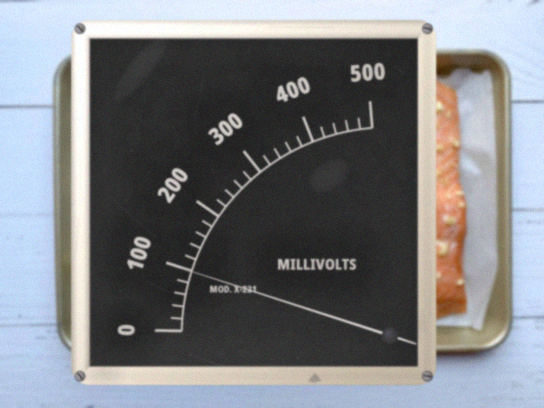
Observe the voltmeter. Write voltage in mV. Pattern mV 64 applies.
mV 100
